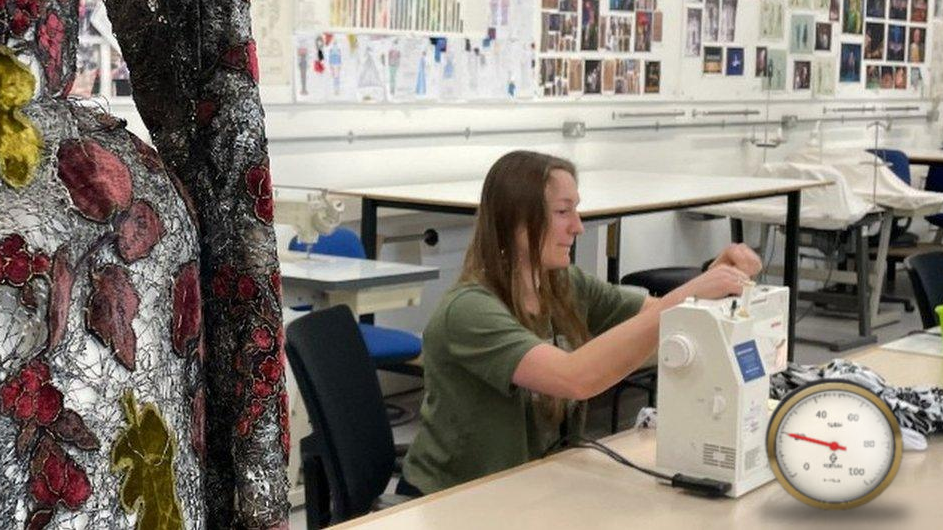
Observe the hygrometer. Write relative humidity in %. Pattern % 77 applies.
% 20
